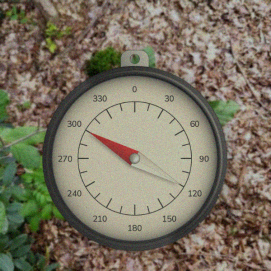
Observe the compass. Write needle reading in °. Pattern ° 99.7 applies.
° 300
